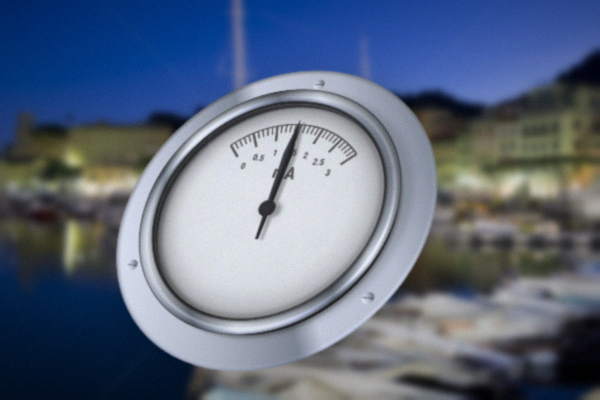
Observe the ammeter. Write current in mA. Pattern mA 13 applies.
mA 1.5
